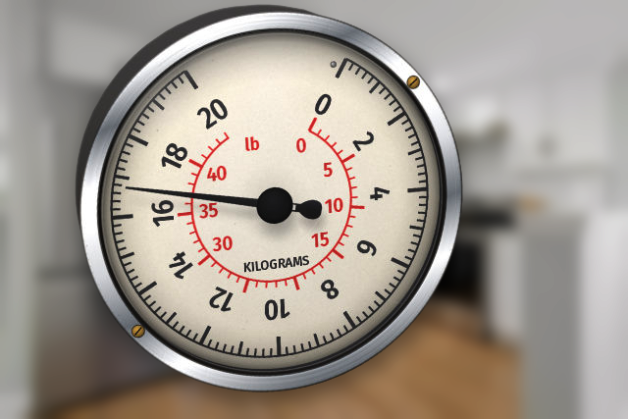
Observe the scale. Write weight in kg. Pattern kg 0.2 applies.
kg 16.8
